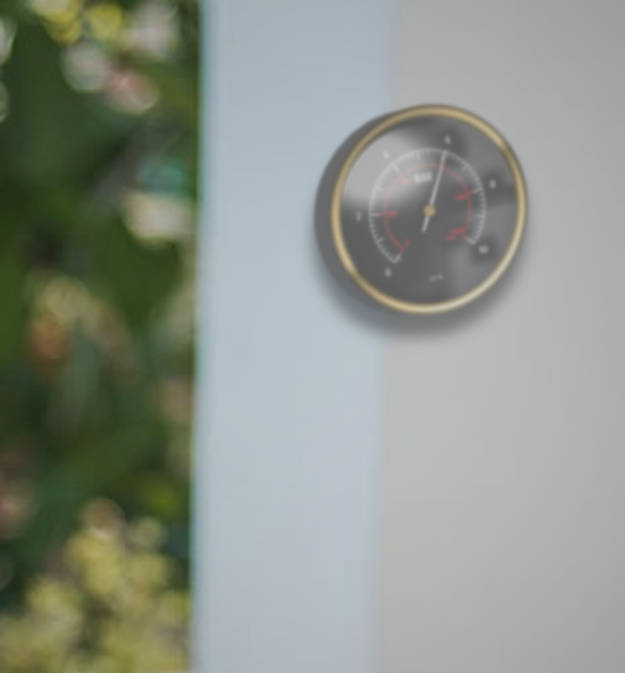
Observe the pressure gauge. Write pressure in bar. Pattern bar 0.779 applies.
bar 6
